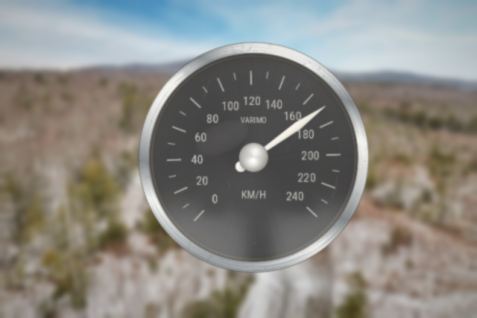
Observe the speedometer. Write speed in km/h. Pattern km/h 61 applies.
km/h 170
